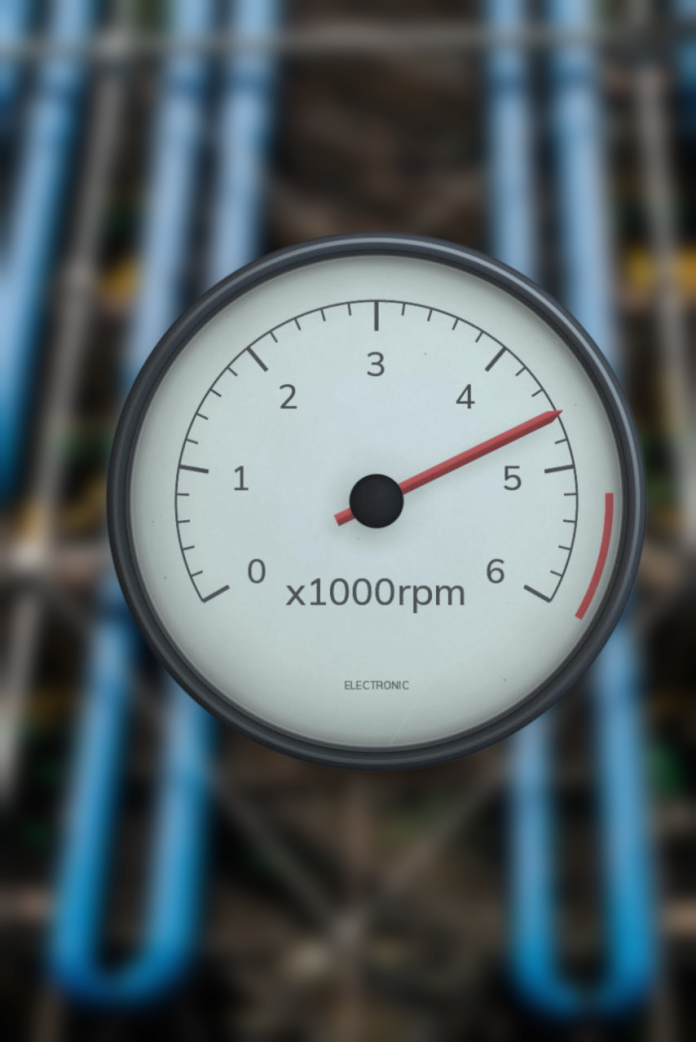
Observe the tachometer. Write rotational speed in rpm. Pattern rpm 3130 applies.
rpm 4600
